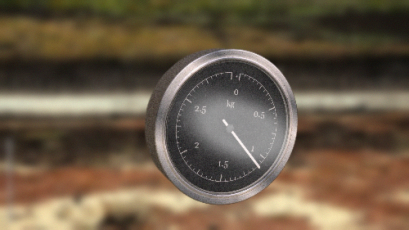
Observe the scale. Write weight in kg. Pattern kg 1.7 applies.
kg 1.1
